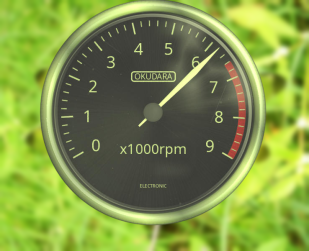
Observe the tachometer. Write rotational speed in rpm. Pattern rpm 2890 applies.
rpm 6200
